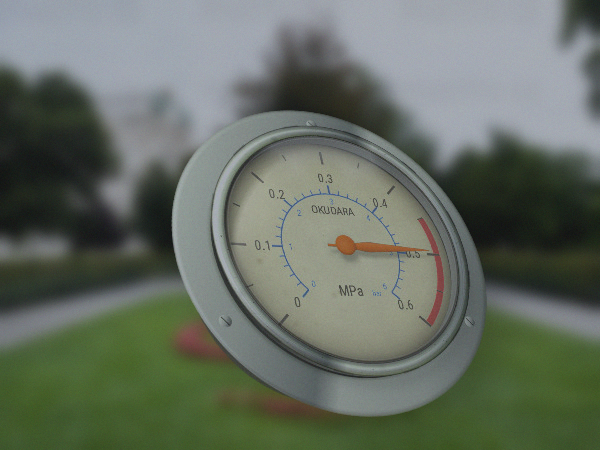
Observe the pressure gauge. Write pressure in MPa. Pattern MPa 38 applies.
MPa 0.5
